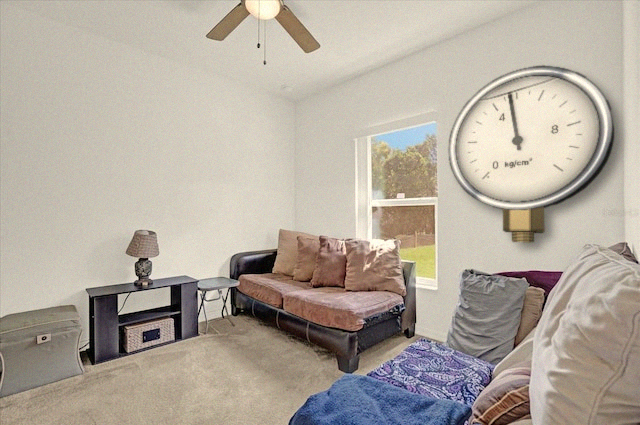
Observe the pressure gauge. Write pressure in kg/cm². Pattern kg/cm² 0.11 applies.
kg/cm² 4.75
